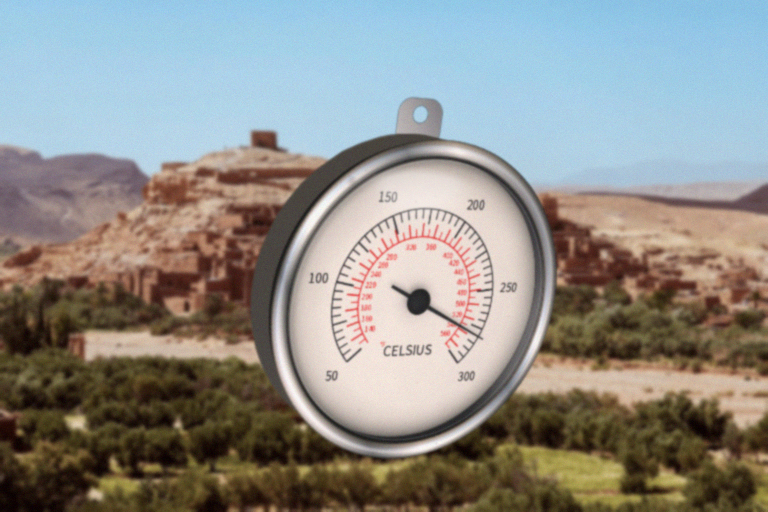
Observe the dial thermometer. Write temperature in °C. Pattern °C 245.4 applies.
°C 280
